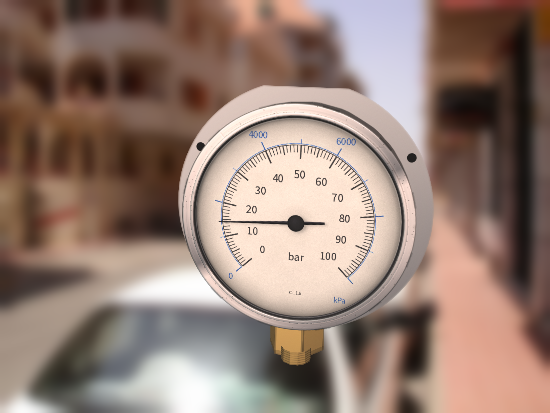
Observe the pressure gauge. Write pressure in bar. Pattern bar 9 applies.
bar 15
